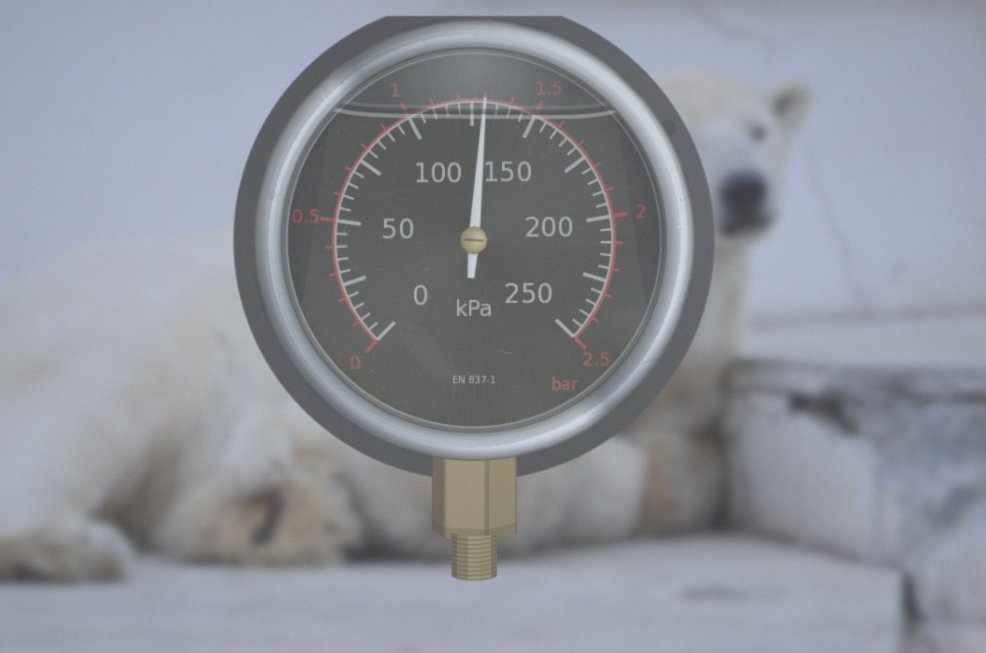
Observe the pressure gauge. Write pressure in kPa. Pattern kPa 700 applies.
kPa 130
